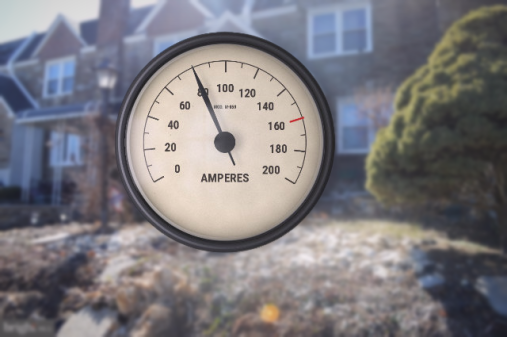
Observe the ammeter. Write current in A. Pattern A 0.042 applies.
A 80
